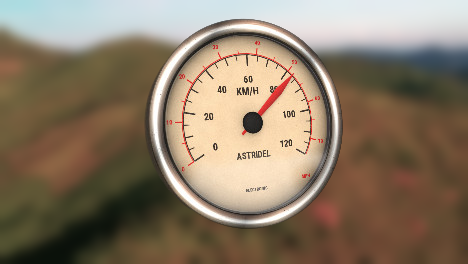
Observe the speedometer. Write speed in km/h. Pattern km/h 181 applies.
km/h 82.5
